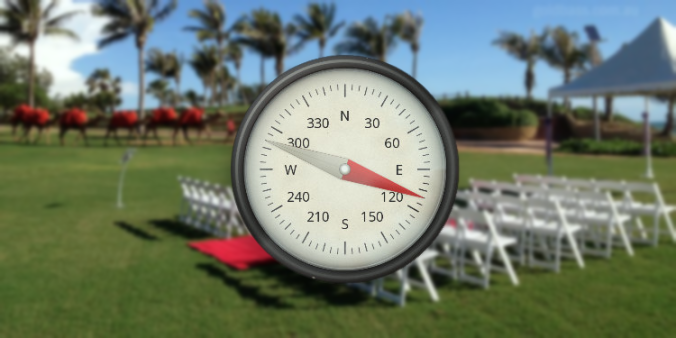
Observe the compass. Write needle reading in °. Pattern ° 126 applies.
° 110
